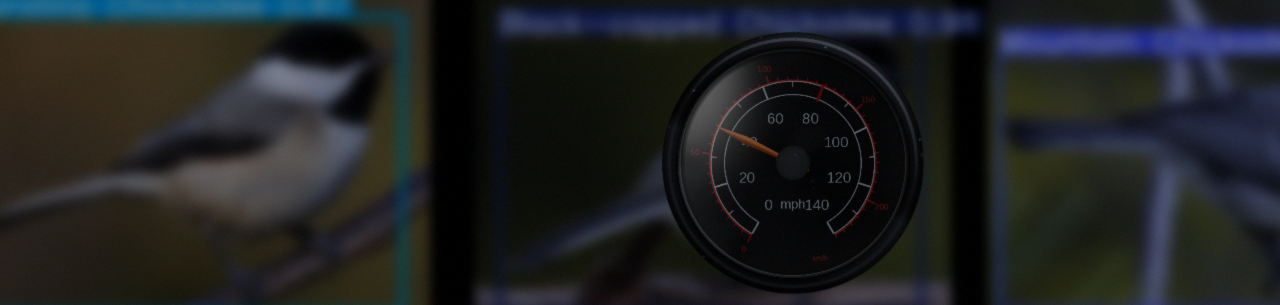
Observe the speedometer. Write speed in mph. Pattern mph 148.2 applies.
mph 40
